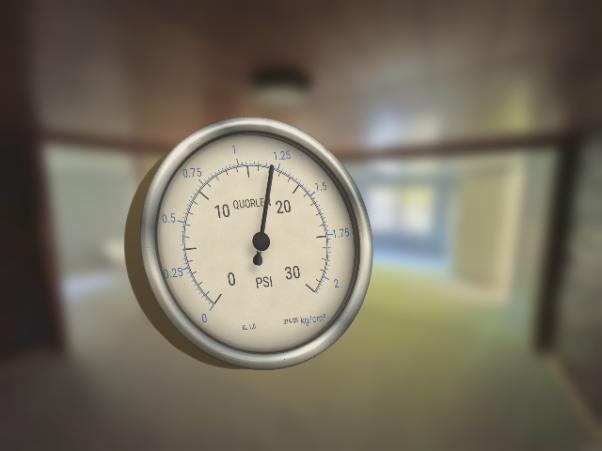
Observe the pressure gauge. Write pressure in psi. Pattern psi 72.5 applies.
psi 17
